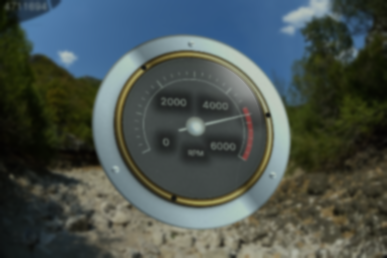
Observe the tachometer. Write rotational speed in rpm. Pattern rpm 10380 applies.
rpm 4800
